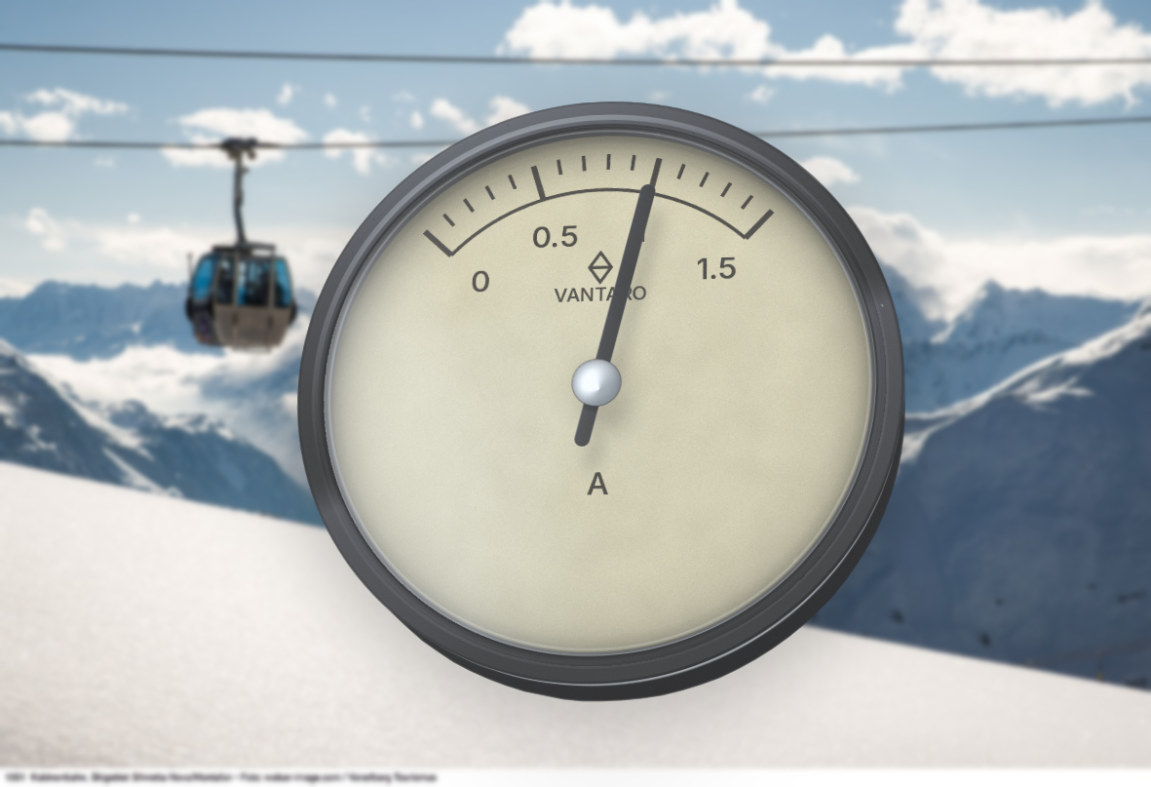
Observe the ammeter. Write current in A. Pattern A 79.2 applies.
A 1
